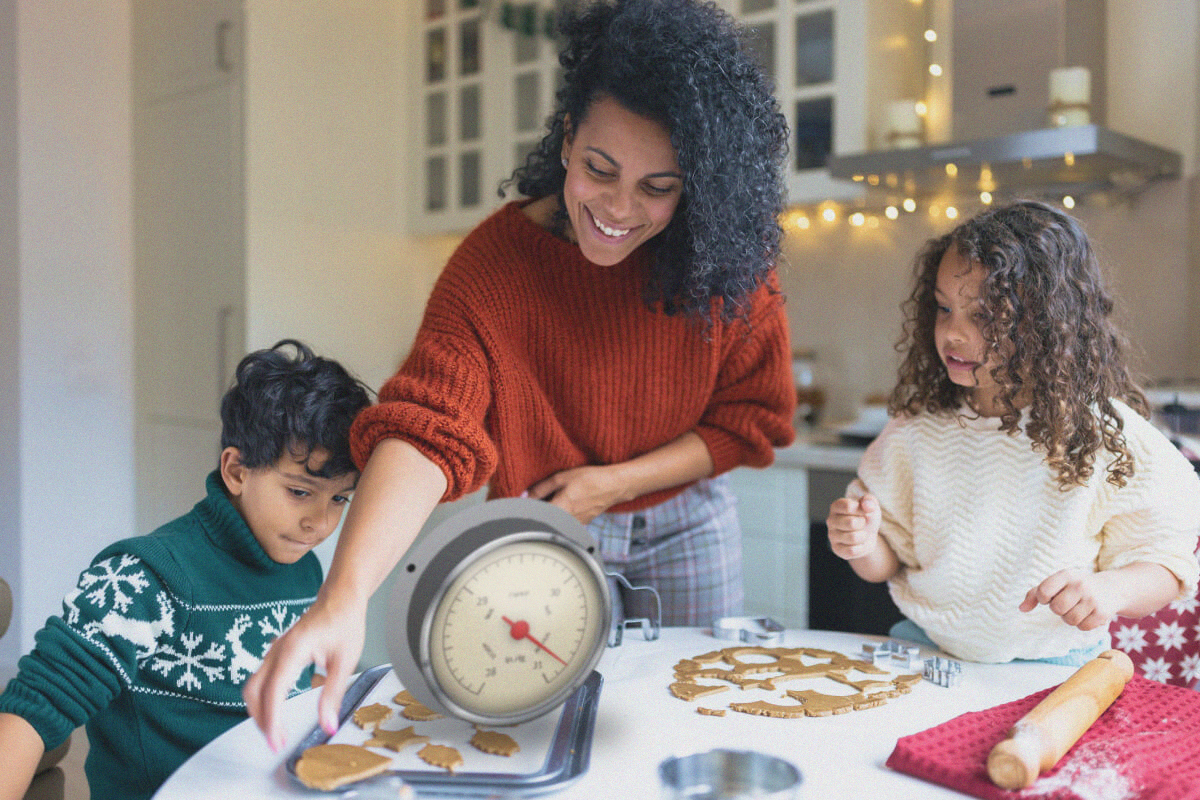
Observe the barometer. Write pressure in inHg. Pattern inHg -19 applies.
inHg 30.8
